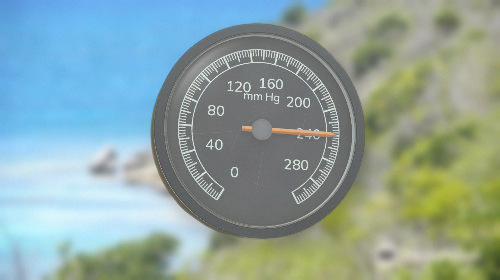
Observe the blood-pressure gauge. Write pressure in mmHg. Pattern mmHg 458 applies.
mmHg 240
